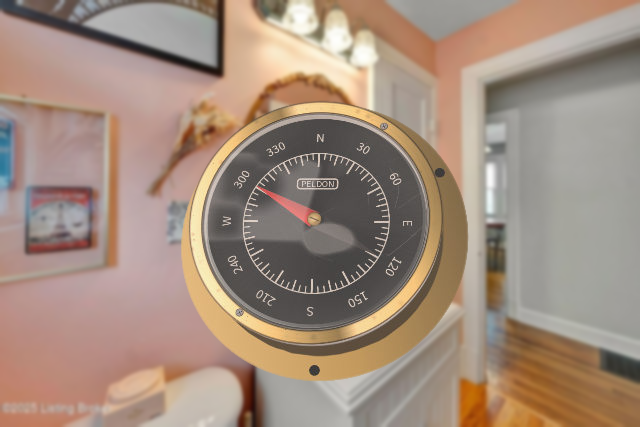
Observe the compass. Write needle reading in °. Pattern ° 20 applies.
° 300
